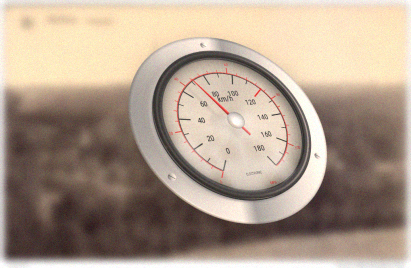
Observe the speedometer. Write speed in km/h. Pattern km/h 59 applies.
km/h 70
